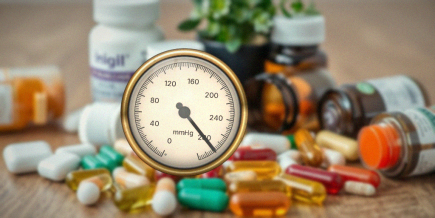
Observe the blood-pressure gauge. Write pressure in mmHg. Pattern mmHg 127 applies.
mmHg 280
